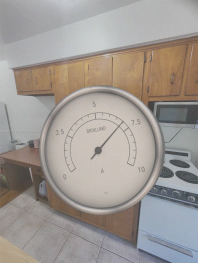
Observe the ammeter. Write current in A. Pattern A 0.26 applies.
A 7
